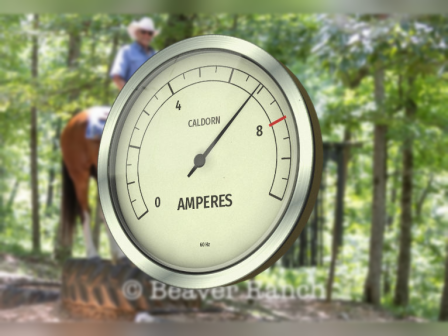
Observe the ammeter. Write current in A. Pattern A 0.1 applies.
A 7
